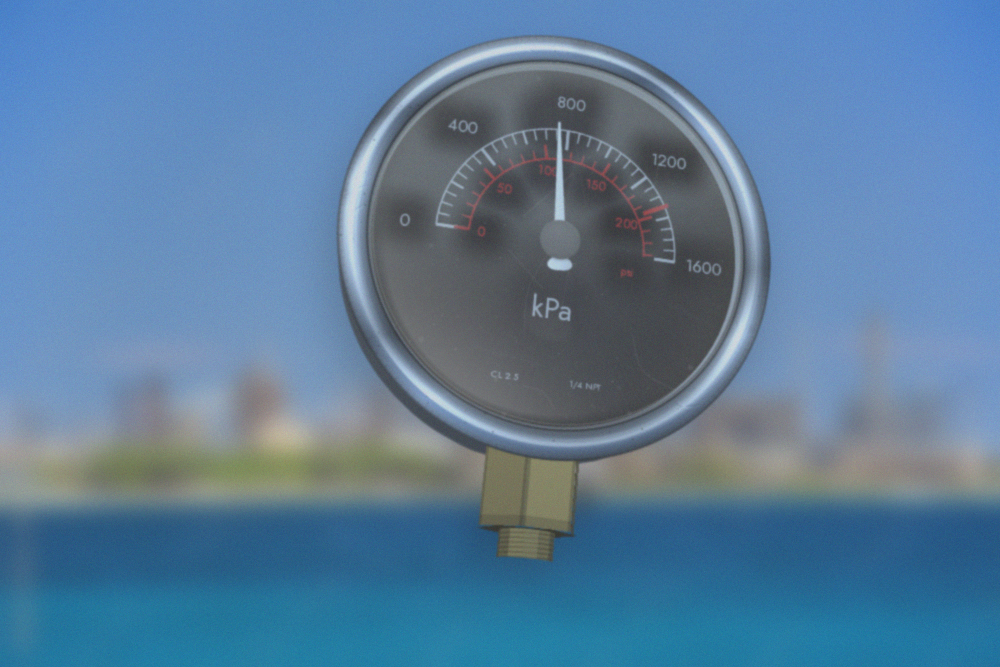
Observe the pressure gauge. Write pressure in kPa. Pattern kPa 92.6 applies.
kPa 750
